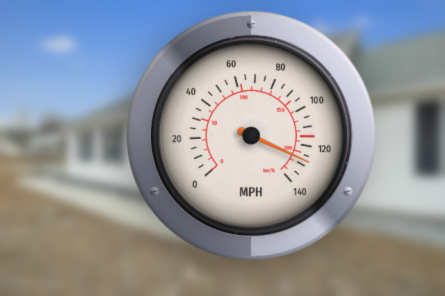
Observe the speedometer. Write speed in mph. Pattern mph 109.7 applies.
mph 127.5
